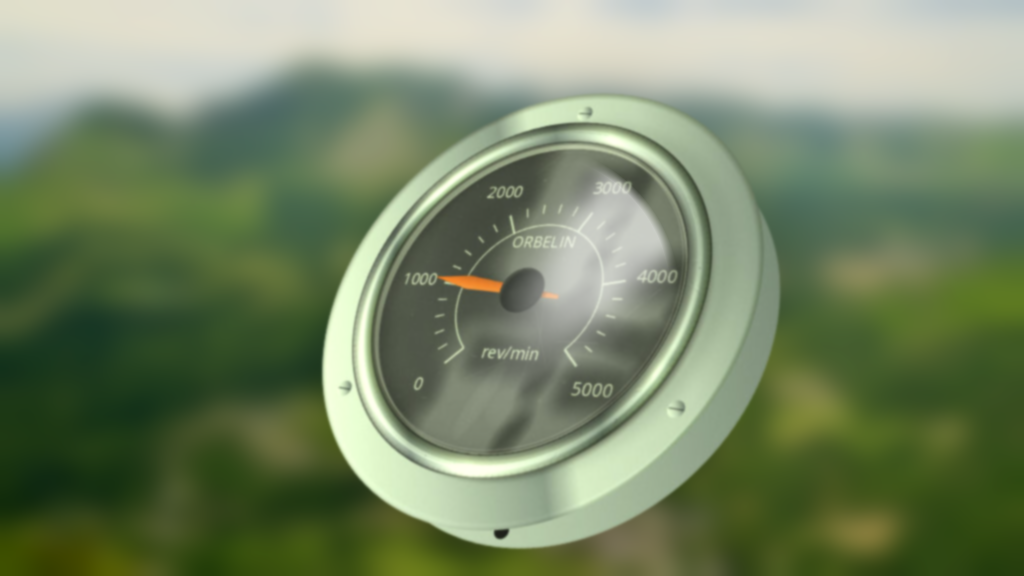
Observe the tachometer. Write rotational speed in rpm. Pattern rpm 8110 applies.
rpm 1000
